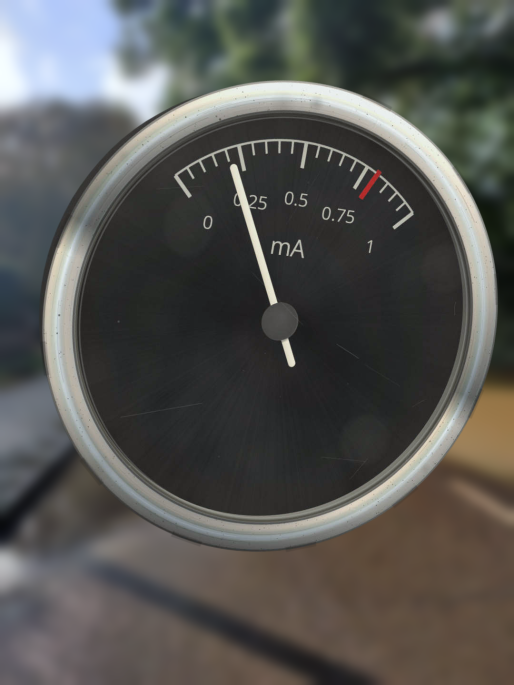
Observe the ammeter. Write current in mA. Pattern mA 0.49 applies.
mA 0.2
